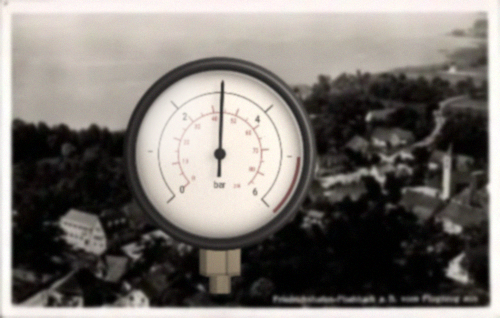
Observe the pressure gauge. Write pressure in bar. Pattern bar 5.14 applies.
bar 3
